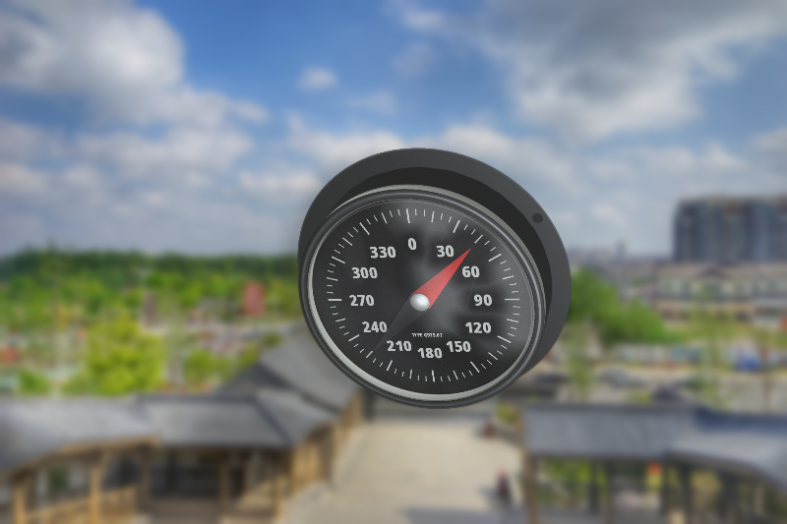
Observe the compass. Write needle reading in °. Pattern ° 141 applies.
° 45
